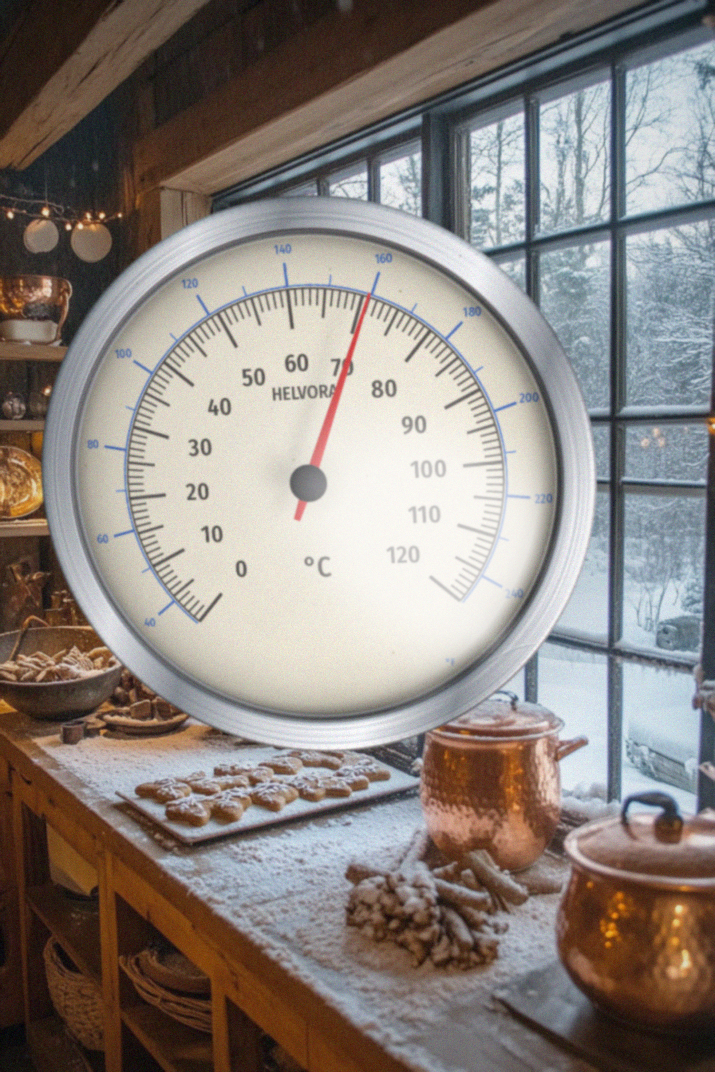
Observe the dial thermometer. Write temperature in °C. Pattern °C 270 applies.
°C 71
